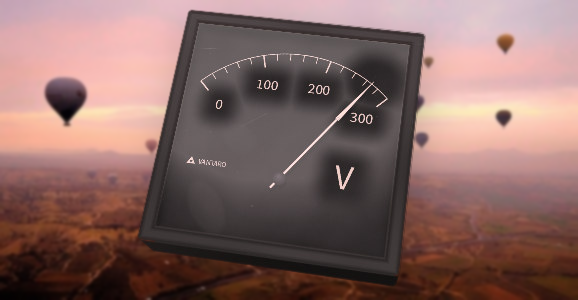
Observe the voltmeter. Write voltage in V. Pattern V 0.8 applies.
V 270
